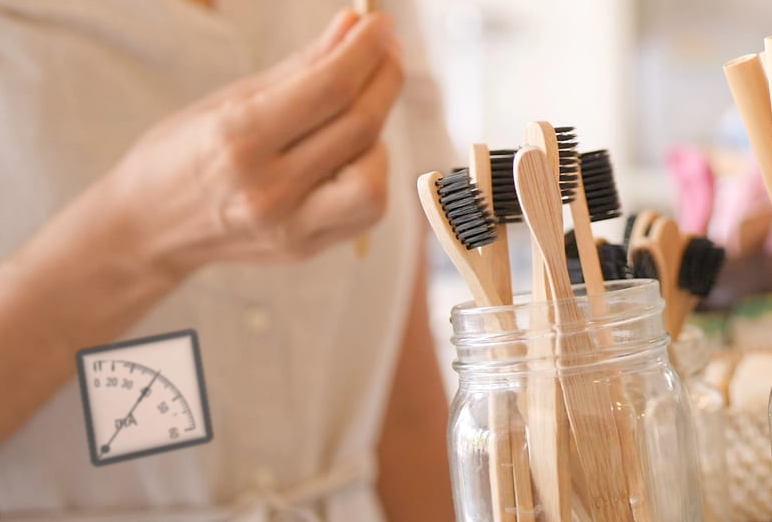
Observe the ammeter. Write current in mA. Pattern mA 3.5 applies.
mA 40
